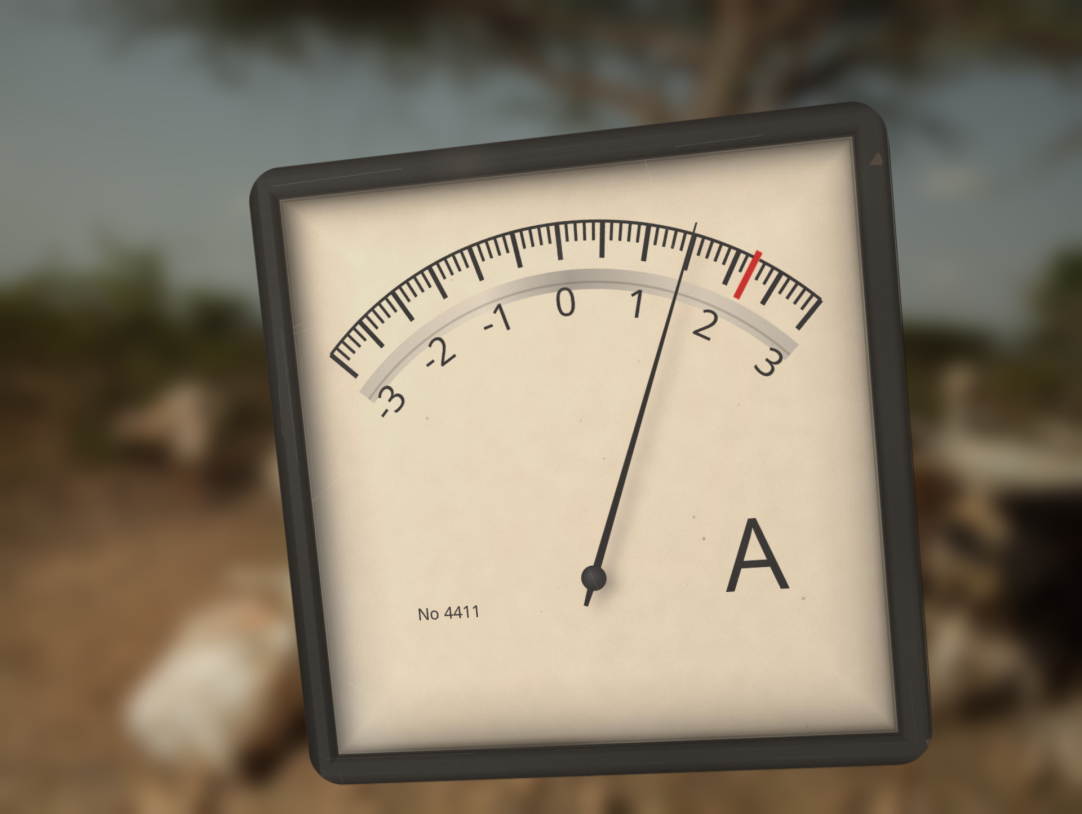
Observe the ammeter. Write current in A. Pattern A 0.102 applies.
A 1.5
